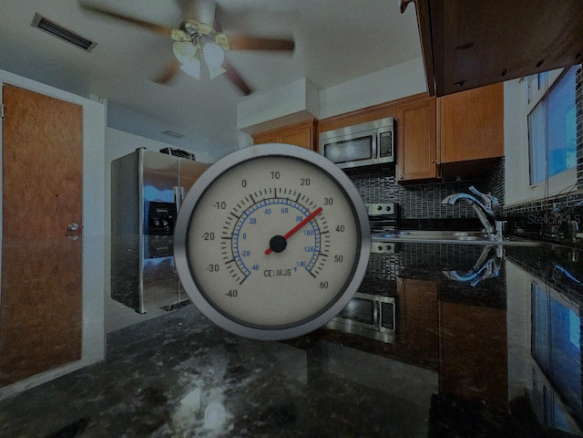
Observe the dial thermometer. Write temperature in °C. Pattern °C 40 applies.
°C 30
